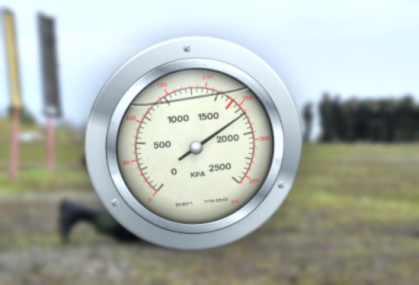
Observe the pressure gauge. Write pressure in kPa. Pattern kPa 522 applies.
kPa 1800
